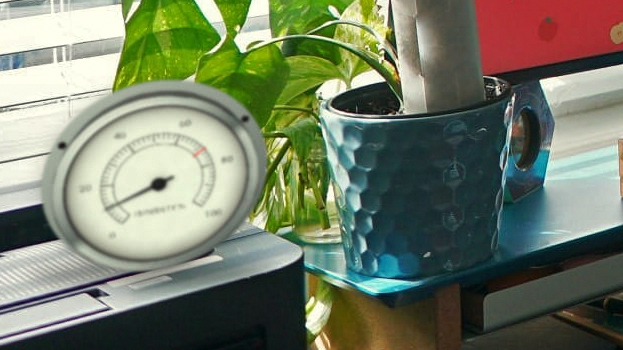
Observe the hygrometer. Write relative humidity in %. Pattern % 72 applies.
% 10
